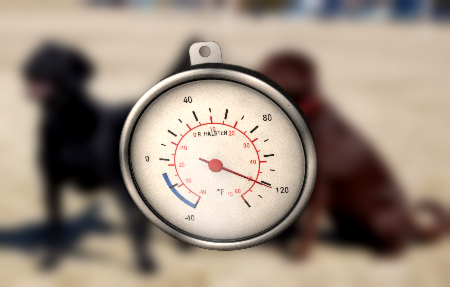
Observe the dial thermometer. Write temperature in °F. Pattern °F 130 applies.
°F 120
